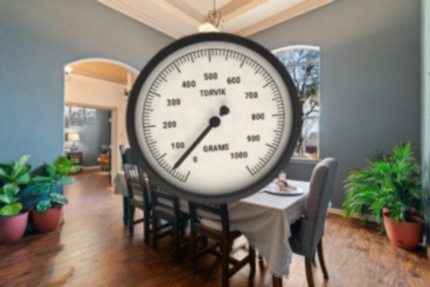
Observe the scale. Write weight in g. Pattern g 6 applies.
g 50
